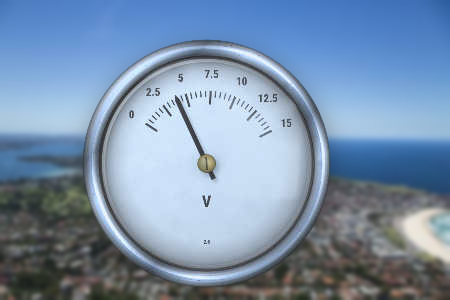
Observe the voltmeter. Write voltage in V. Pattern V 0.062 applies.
V 4
